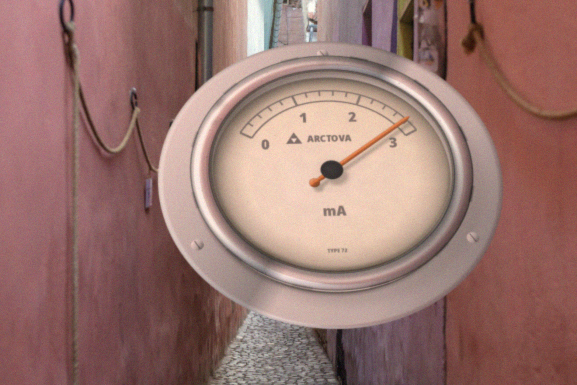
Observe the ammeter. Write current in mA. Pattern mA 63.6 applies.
mA 2.8
